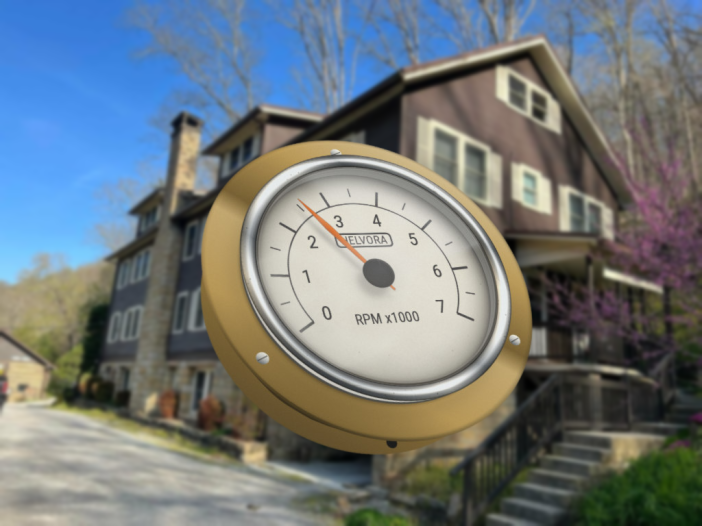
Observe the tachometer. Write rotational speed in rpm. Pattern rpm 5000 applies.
rpm 2500
